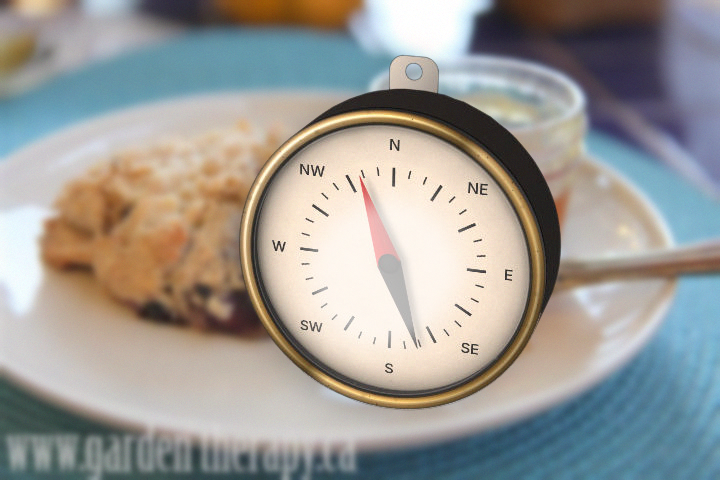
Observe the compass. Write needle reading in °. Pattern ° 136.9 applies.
° 340
